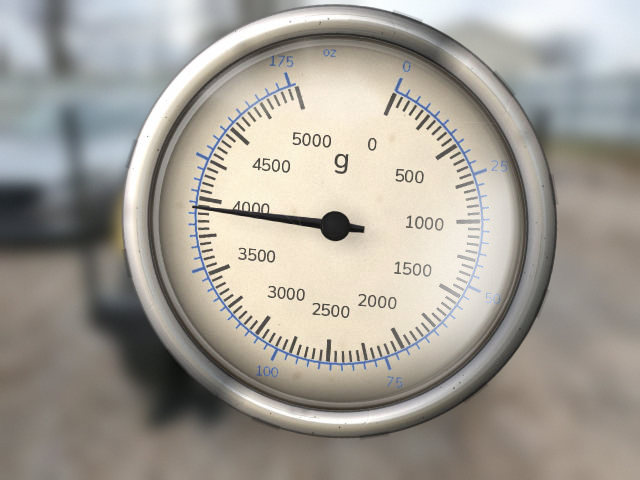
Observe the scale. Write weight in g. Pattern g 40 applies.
g 3950
